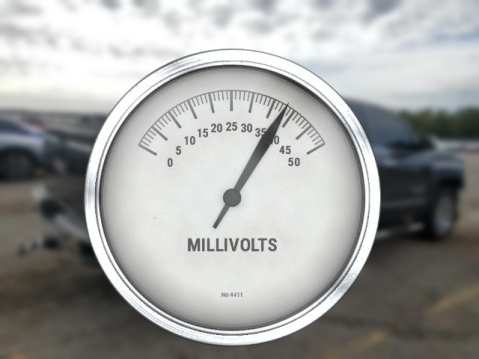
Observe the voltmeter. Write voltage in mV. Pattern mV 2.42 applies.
mV 38
